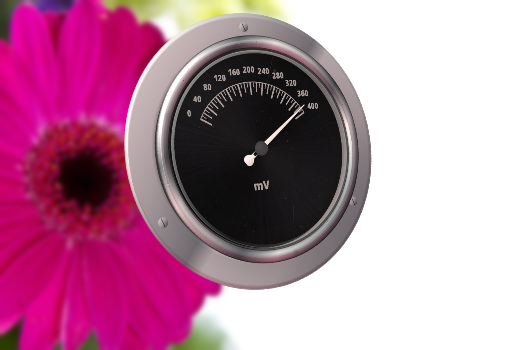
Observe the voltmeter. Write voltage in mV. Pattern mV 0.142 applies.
mV 380
